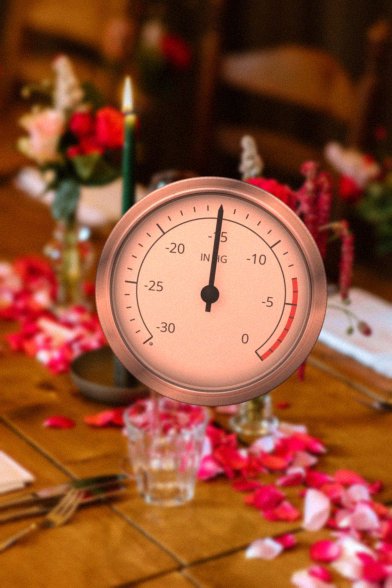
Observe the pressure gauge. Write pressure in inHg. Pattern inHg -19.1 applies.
inHg -15
